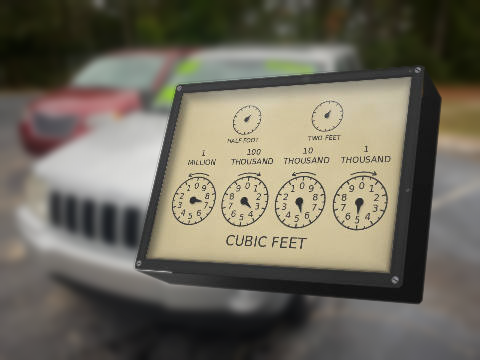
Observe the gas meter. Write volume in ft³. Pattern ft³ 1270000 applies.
ft³ 735500
